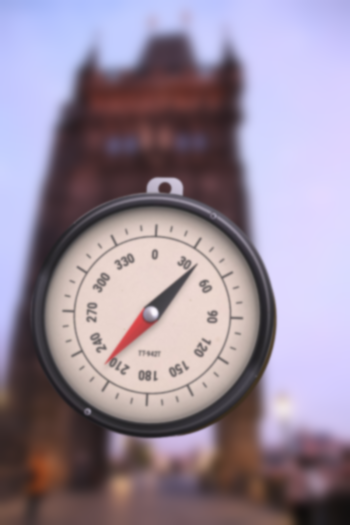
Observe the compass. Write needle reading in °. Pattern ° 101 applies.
° 220
